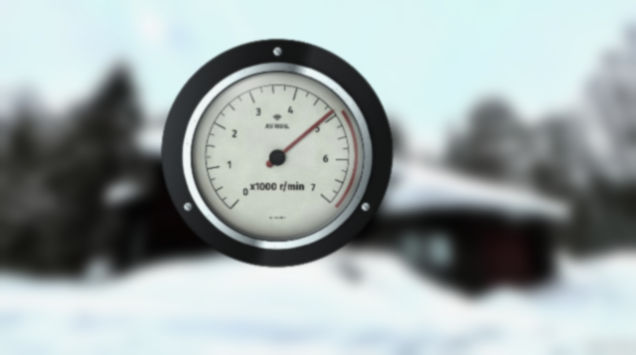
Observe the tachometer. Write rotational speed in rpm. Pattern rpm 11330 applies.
rpm 4875
